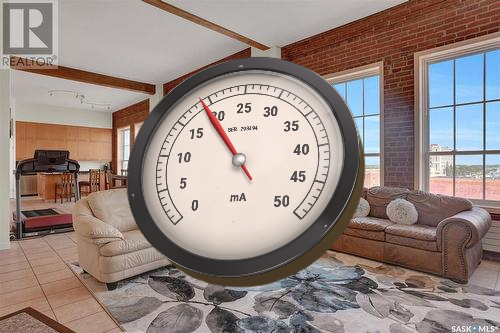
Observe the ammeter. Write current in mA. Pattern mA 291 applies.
mA 19
